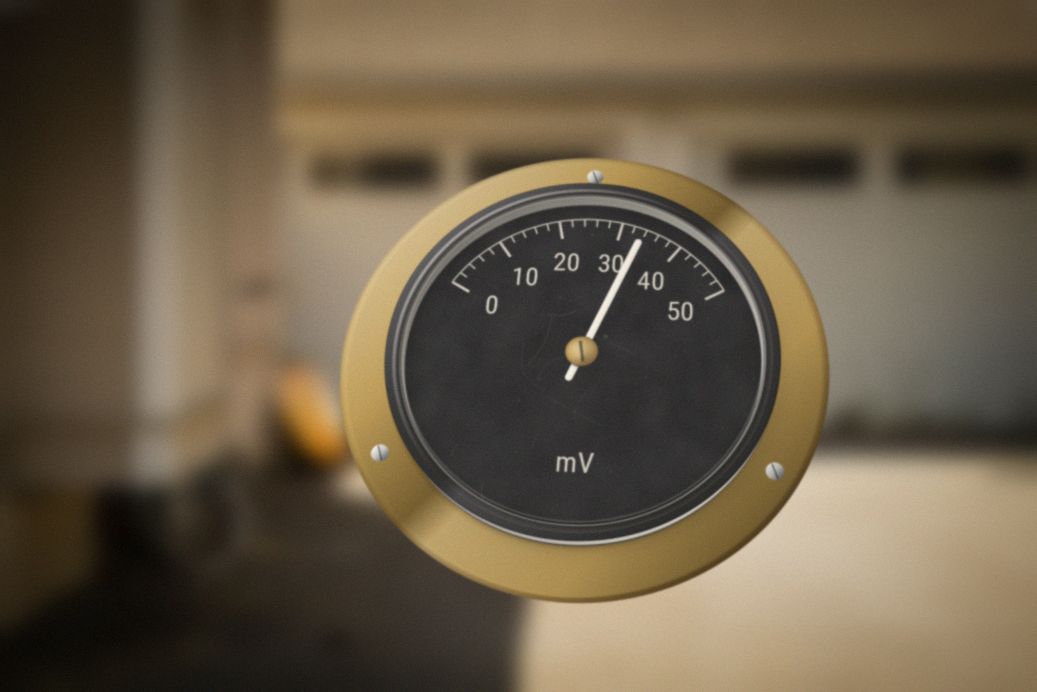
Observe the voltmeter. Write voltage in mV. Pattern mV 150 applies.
mV 34
